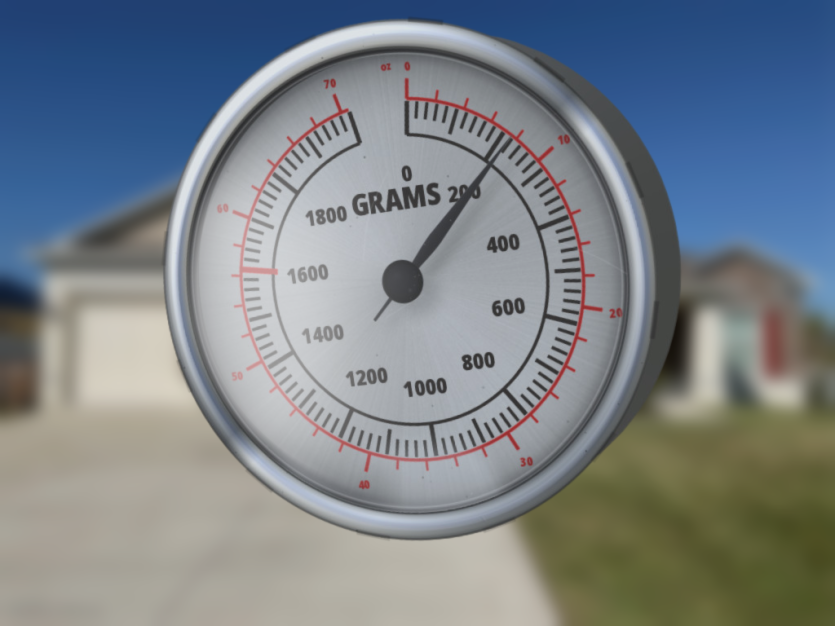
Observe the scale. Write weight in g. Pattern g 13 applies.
g 220
